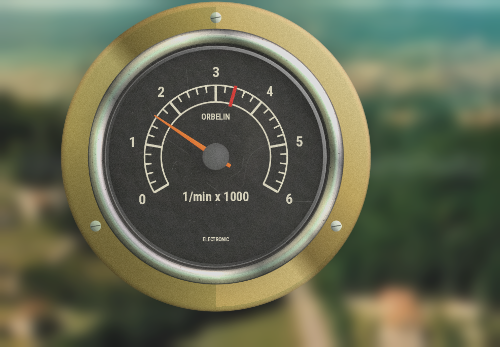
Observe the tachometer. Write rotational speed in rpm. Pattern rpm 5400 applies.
rpm 1600
